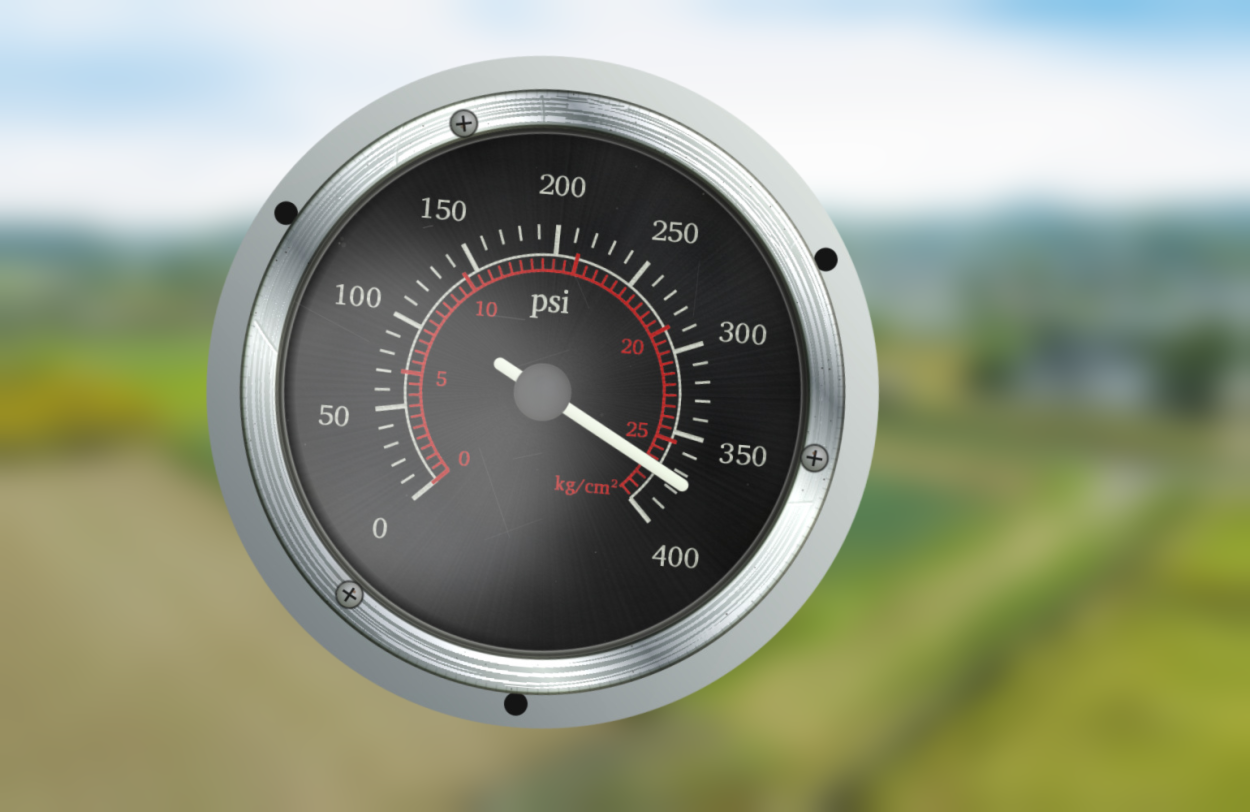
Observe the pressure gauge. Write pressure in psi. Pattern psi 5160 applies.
psi 375
